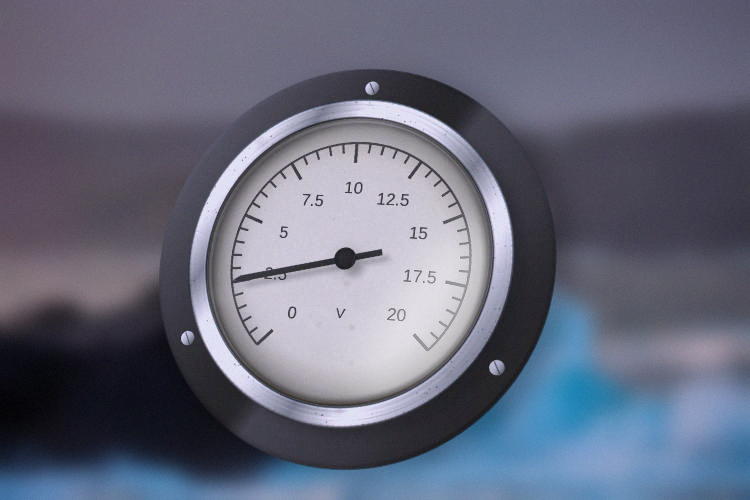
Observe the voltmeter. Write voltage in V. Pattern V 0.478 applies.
V 2.5
